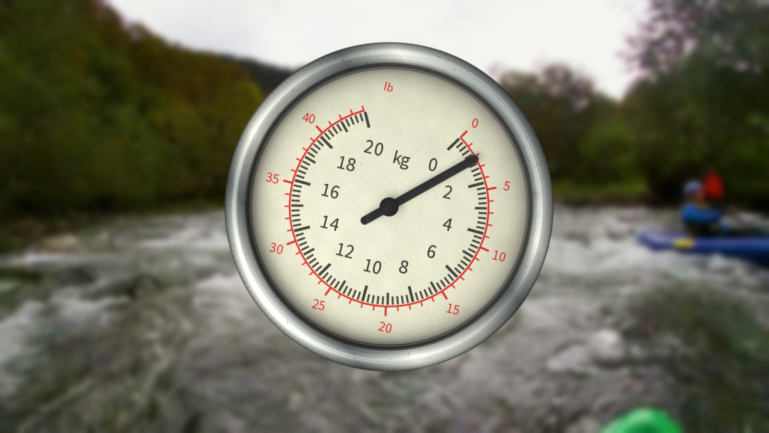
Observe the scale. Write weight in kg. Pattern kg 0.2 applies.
kg 1
